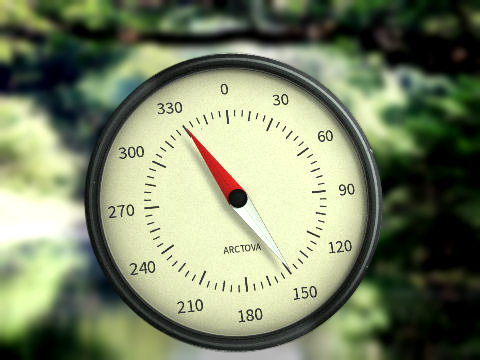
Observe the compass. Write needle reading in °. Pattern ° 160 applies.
° 330
